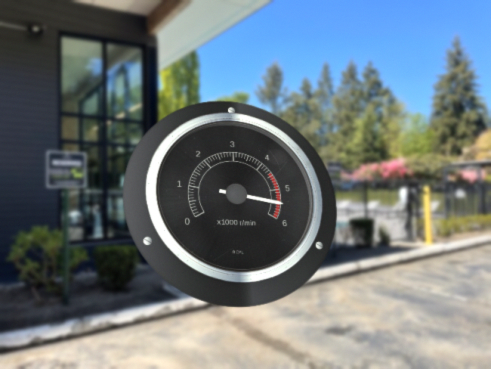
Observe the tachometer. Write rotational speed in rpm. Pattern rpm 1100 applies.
rpm 5500
